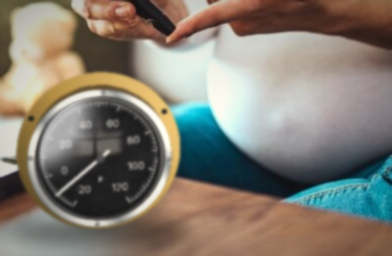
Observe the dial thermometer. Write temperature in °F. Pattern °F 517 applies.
°F -10
